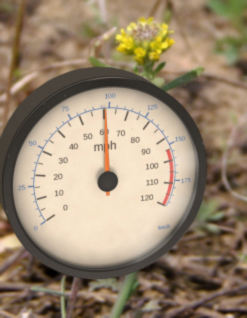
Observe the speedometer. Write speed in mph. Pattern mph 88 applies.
mph 60
